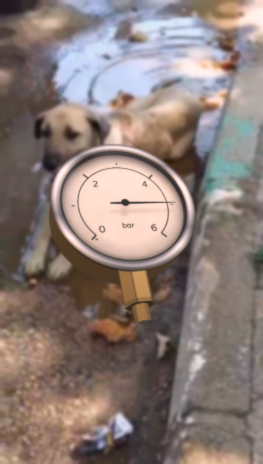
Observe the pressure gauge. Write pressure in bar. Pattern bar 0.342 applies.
bar 5
